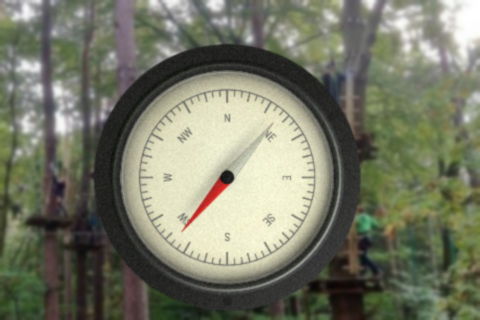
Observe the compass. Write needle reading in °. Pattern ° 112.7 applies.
° 220
